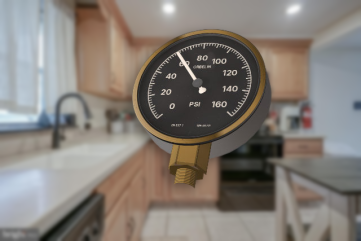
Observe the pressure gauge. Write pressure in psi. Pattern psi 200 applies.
psi 60
